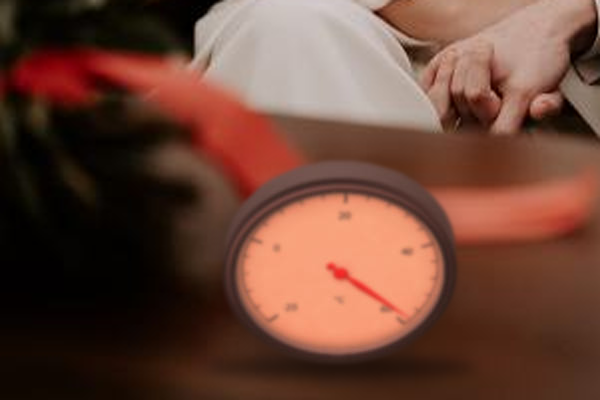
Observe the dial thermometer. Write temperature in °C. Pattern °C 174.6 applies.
°C 58
